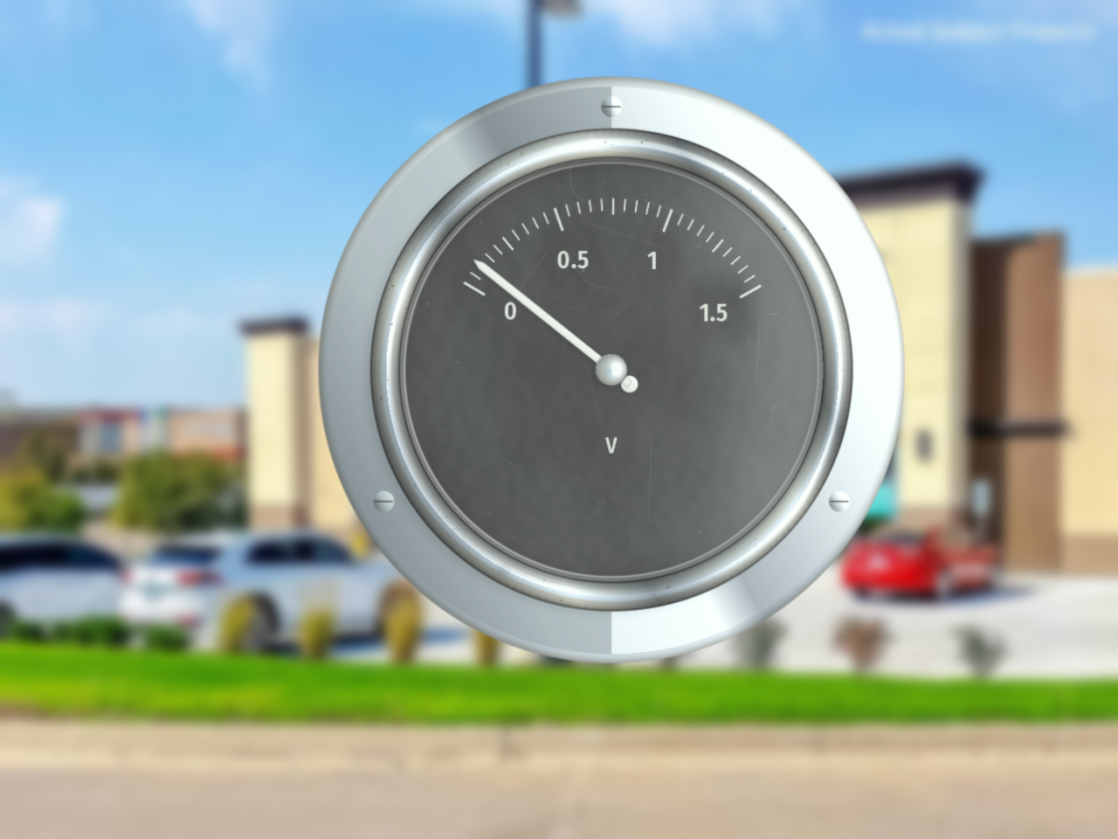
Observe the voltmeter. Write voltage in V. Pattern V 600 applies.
V 0.1
